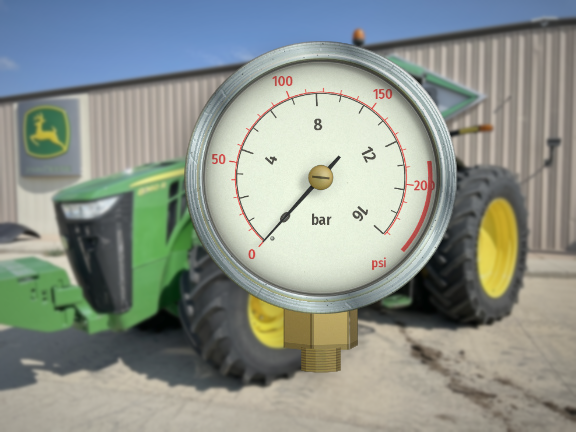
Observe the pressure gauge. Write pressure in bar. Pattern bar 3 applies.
bar 0
